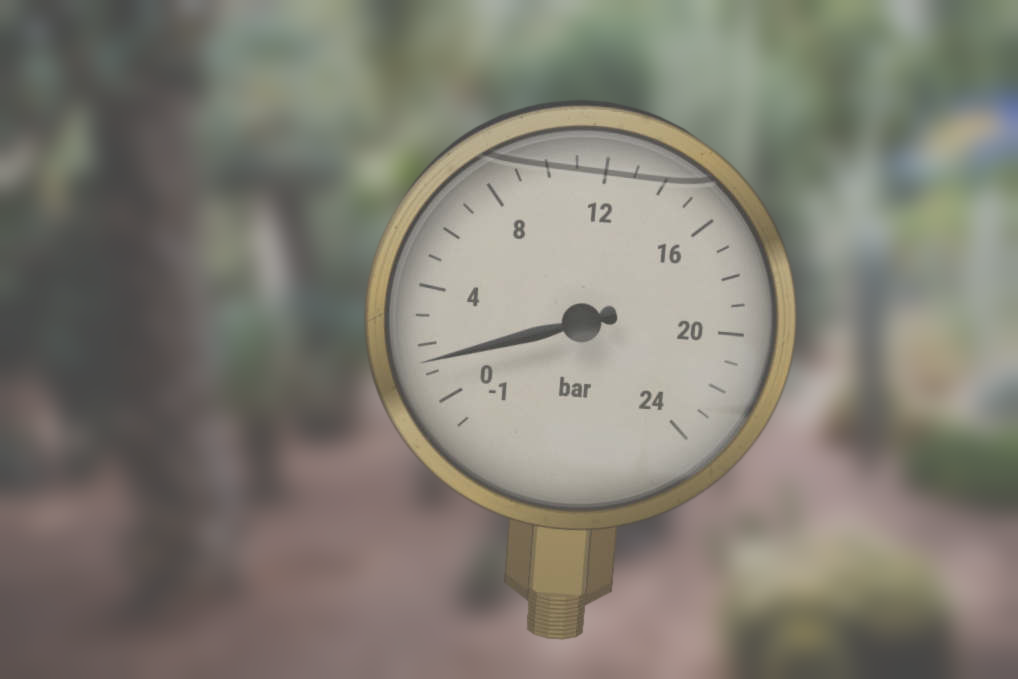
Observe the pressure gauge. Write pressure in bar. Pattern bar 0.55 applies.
bar 1.5
